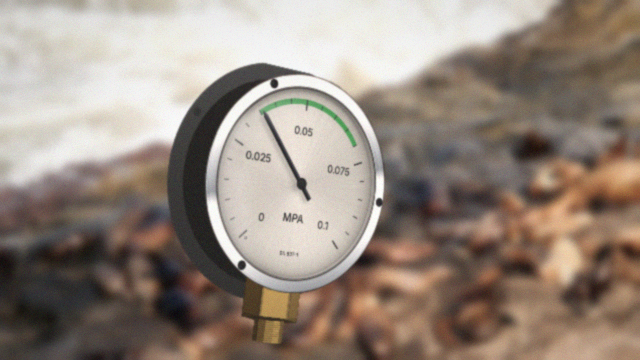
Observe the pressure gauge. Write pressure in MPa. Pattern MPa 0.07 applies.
MPa 0.035
